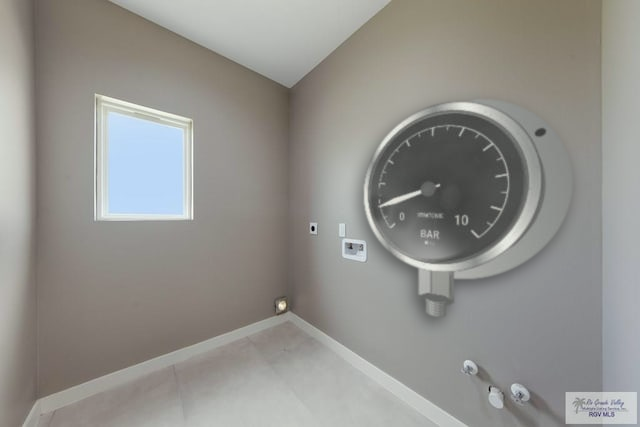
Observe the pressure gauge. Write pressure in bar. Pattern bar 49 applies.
bar 1
